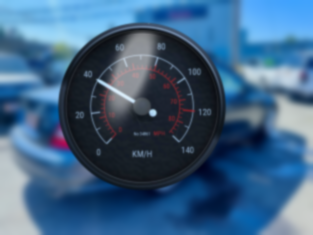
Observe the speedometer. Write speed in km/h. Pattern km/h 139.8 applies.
km/h 40
